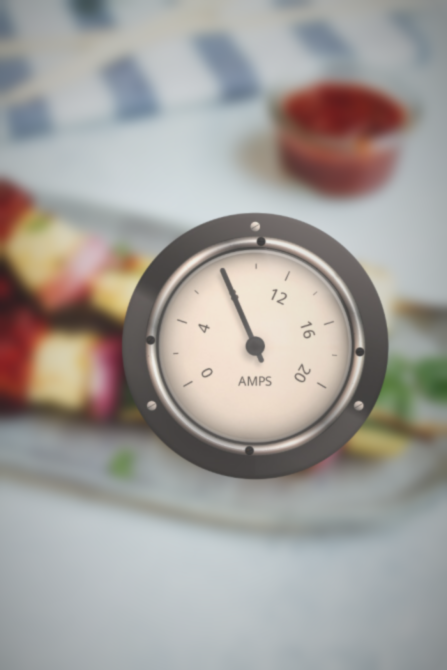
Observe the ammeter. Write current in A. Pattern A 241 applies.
A 8
